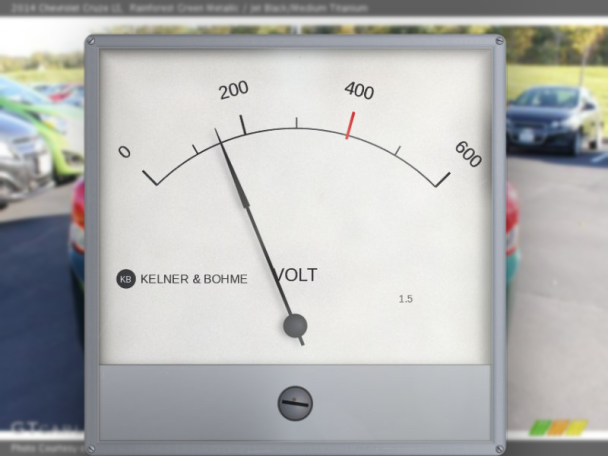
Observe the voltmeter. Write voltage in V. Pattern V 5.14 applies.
V 150
